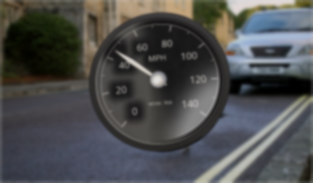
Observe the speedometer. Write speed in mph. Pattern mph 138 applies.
mph 45
